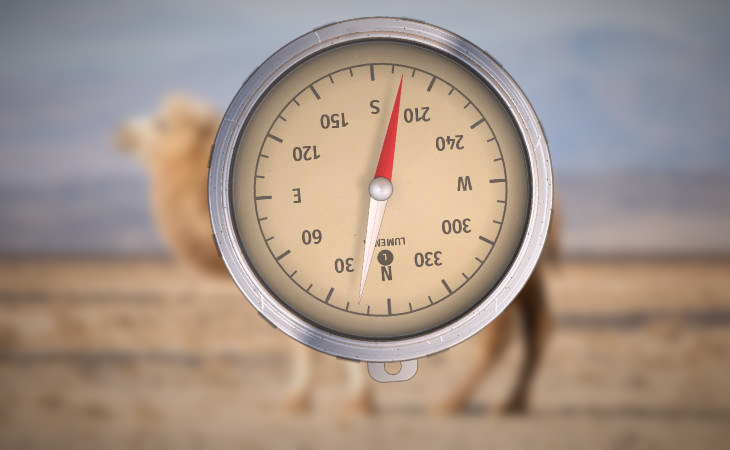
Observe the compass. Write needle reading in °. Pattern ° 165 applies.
° 195
